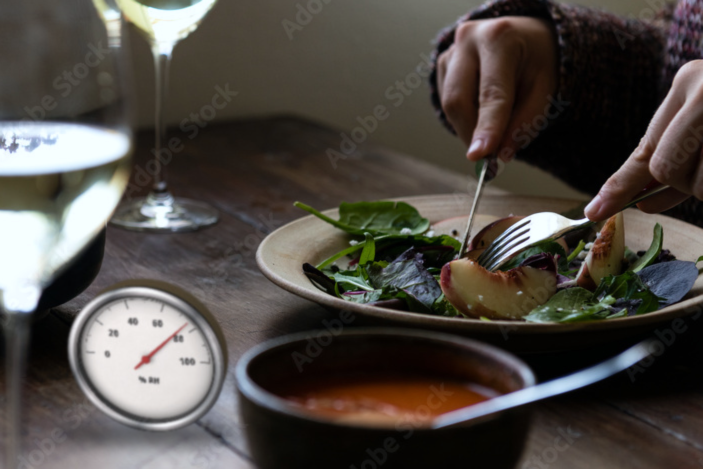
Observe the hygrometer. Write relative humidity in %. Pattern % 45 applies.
% 75
